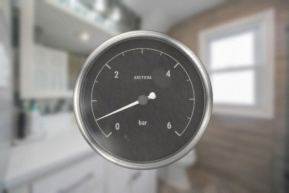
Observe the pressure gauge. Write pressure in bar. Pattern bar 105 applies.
bar 0.5
